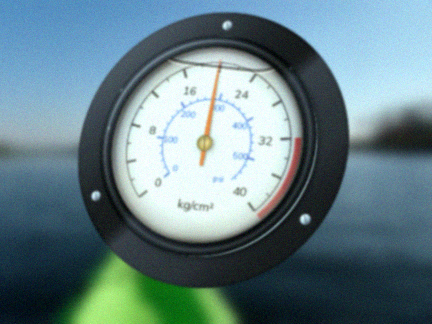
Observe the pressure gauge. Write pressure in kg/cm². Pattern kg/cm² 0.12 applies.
kg/cm² 20
